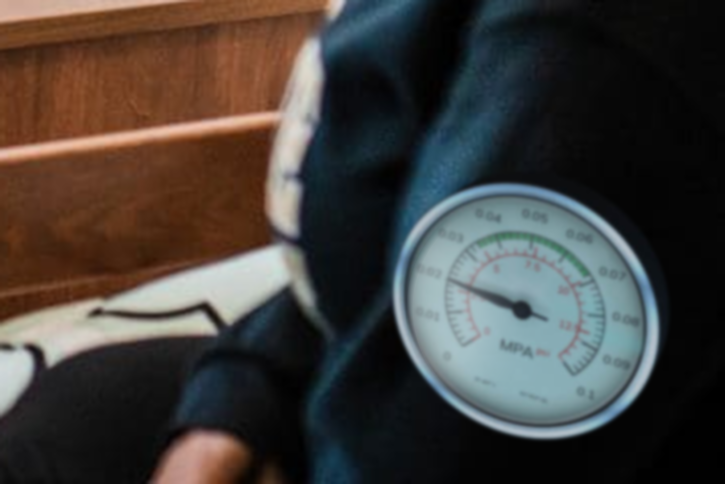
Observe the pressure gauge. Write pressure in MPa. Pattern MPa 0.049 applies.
MPa 0.02
